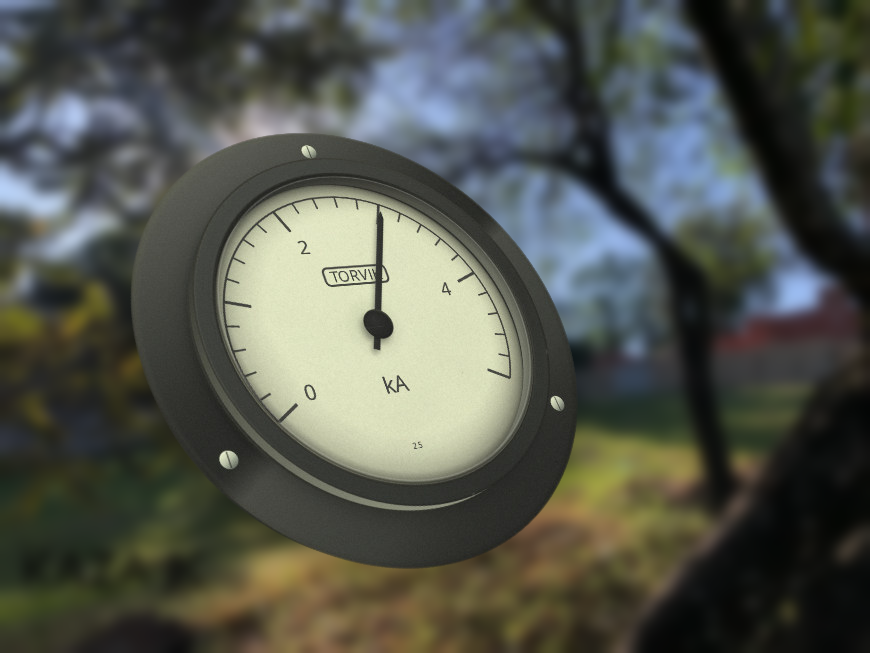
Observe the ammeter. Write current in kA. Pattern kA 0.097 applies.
kA 3
